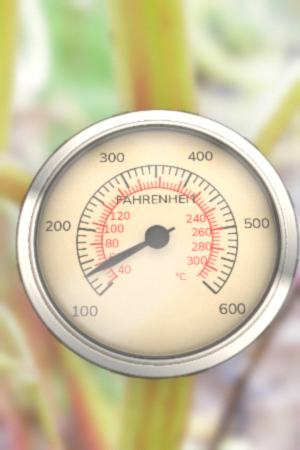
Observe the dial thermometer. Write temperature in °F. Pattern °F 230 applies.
°F 130
